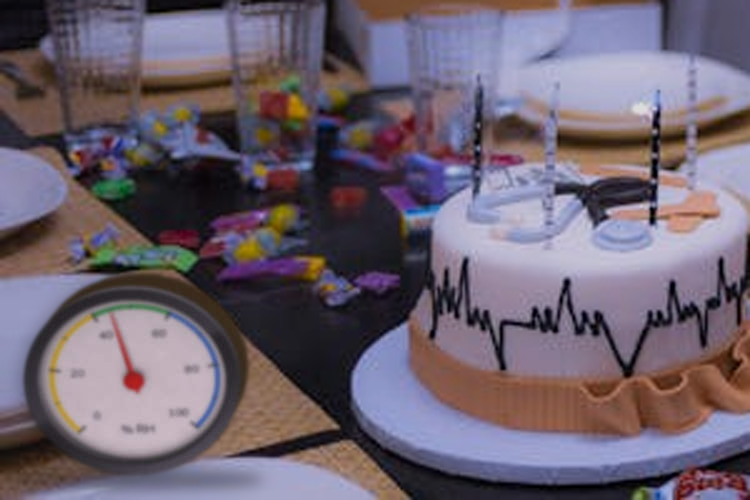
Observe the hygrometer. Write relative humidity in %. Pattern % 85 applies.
% 45
